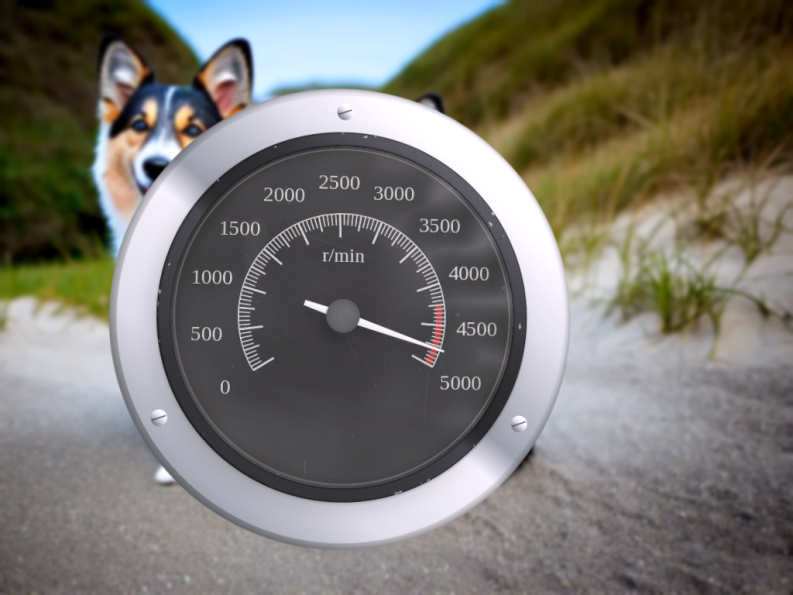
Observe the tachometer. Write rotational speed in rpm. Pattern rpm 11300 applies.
rpm 4800
